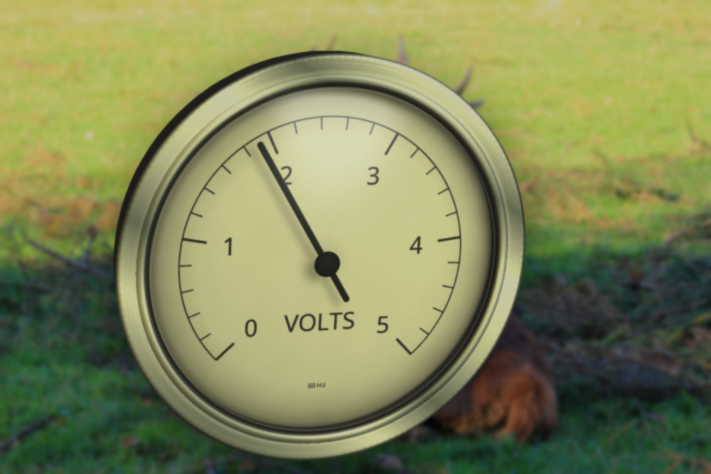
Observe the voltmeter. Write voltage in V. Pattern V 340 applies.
V 1.9
